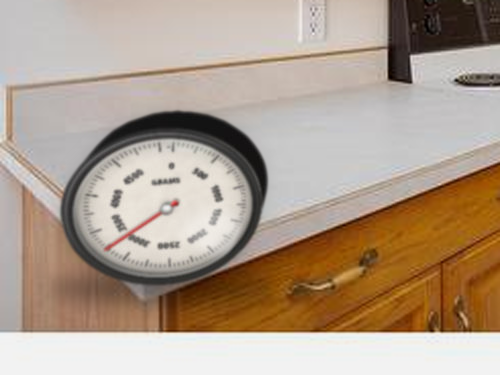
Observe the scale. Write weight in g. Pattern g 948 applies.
g 3250
